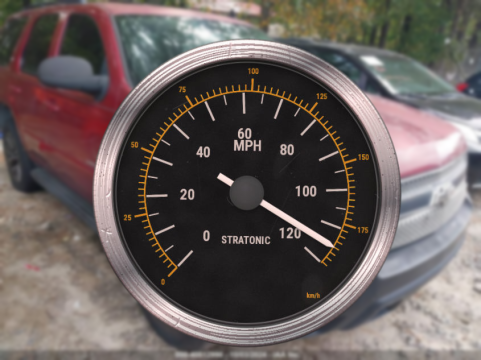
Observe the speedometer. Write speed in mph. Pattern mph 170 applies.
mph 115
